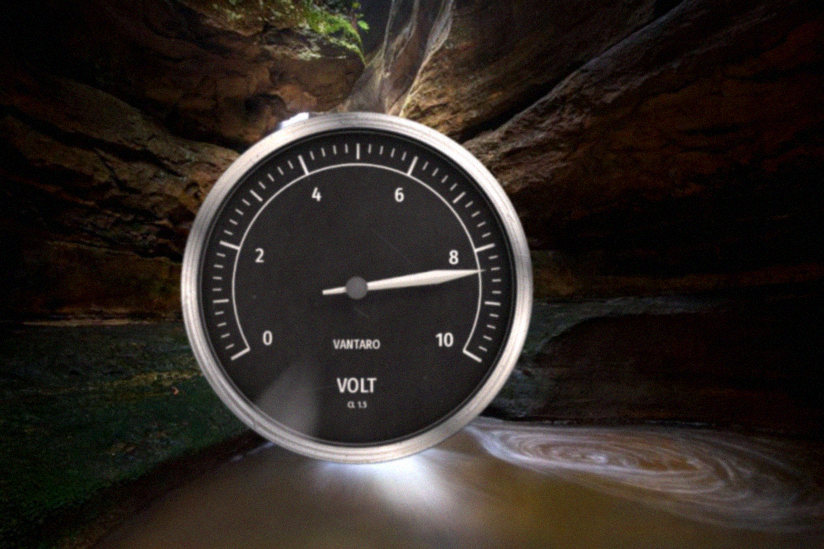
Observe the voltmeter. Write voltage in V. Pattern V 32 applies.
V 8.4
